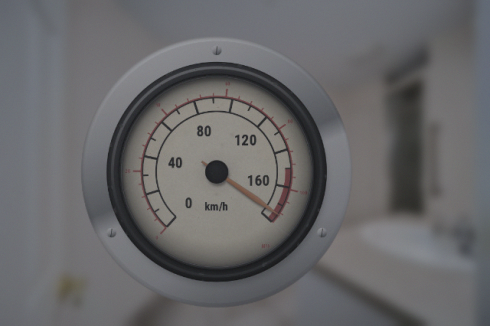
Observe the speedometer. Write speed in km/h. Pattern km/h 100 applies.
km/h 175
